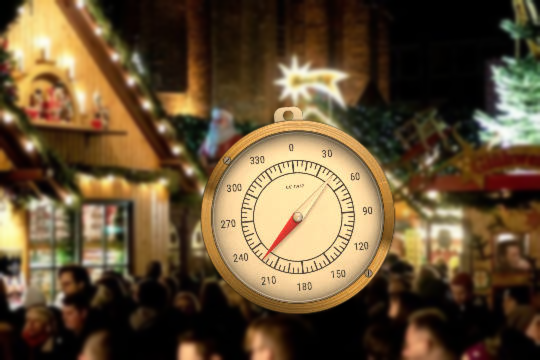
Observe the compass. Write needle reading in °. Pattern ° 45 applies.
° 225
